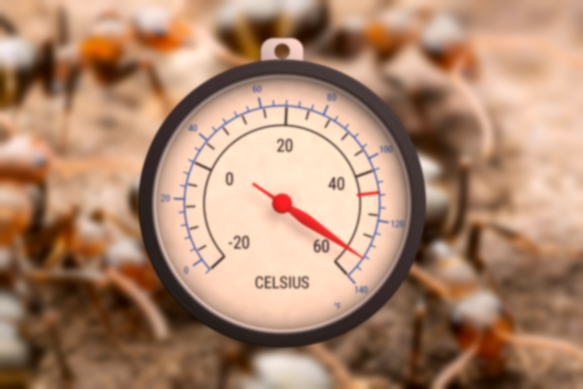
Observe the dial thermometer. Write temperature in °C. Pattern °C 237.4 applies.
°C 56
